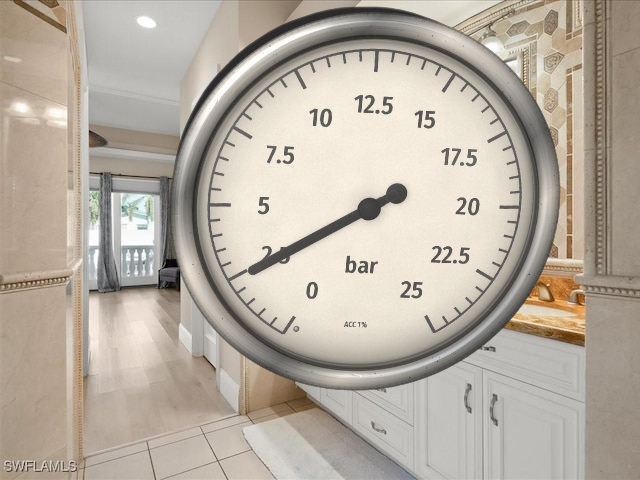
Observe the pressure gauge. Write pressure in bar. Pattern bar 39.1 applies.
bar 2.5
